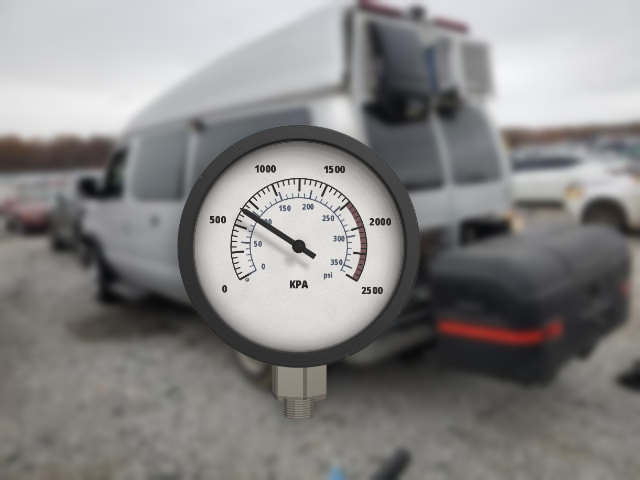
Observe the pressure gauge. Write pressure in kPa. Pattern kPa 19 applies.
kPa 650
